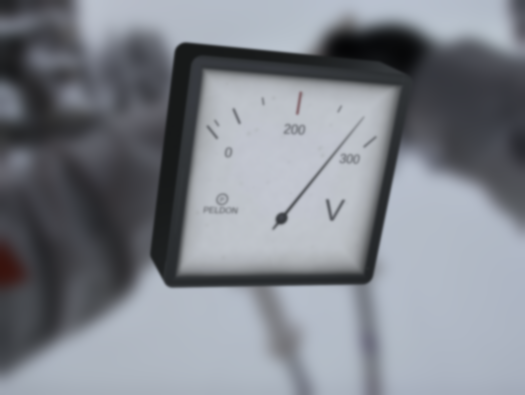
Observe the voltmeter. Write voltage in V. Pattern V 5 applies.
V 275
